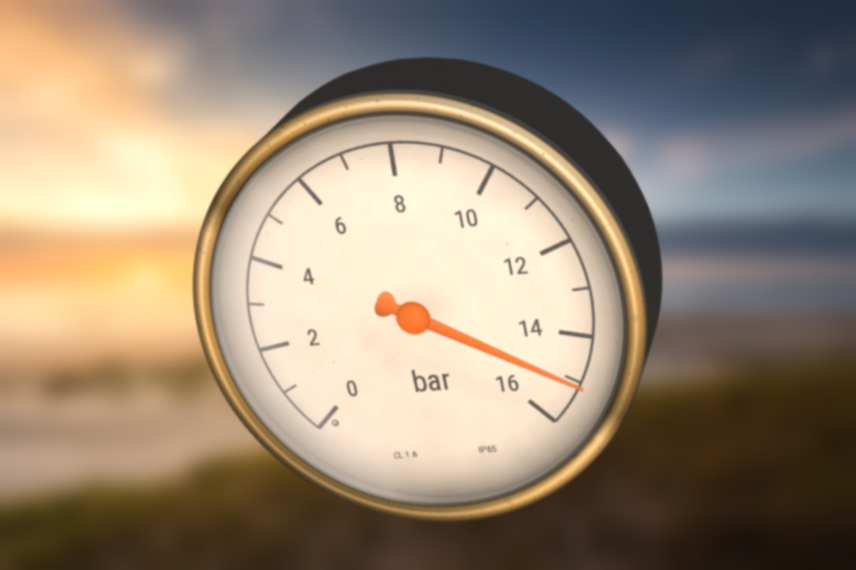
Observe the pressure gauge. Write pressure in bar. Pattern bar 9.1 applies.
bar 15
